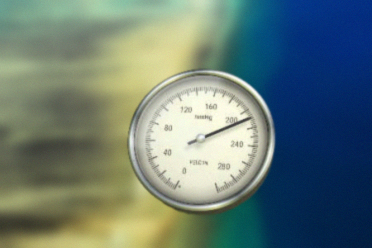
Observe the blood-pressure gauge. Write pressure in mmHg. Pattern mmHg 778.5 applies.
mmHg 210
